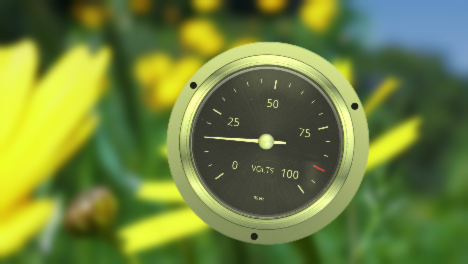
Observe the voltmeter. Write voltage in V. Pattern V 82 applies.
V 15
